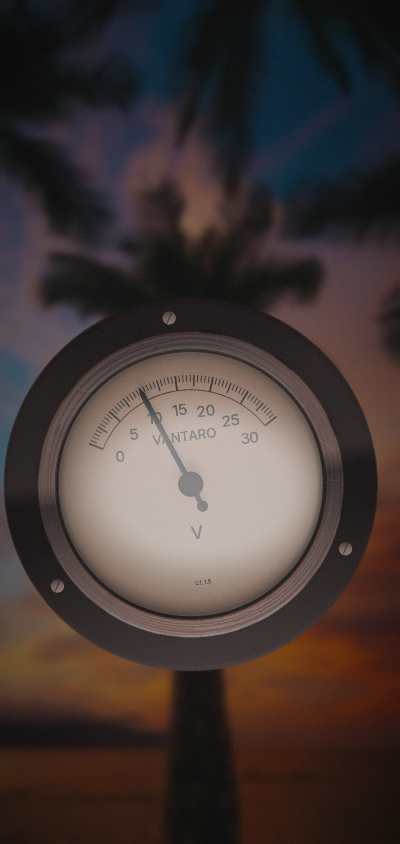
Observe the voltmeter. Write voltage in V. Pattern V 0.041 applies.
V 10
